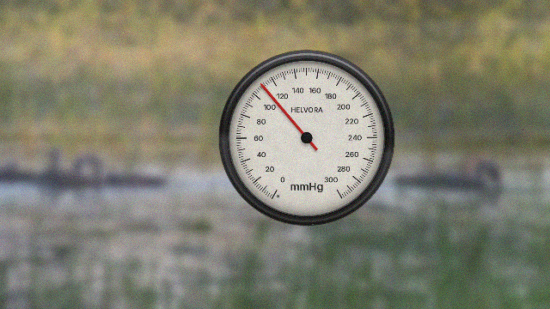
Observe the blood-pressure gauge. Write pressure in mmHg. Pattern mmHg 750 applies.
mmHg 110
